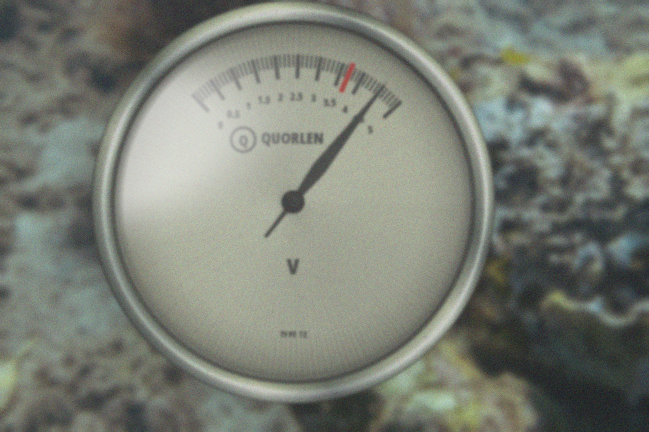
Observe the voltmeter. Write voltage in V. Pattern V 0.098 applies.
V 4.5
